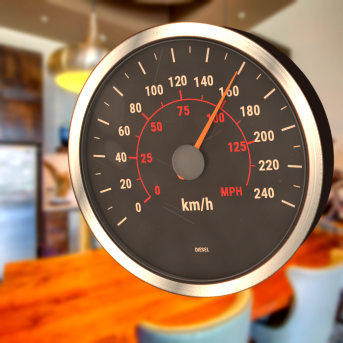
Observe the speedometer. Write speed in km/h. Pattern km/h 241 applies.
km/h 160
